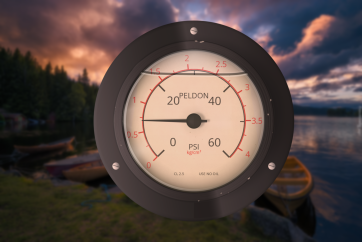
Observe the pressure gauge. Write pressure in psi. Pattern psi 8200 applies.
psi 10
